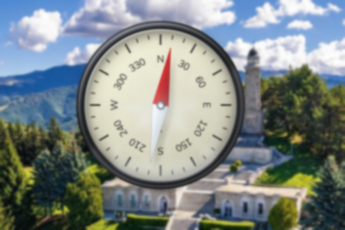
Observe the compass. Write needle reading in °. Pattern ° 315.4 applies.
° 10
